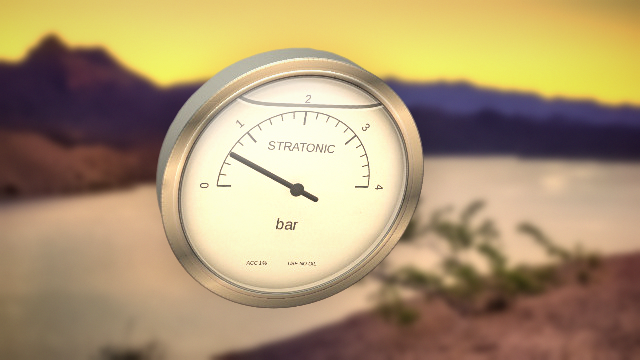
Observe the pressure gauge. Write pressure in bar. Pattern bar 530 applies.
bar 0.6
